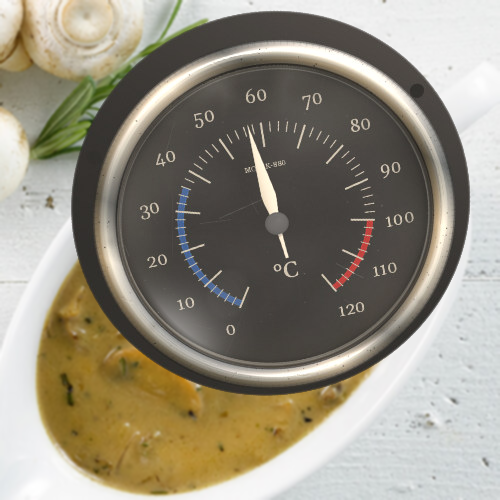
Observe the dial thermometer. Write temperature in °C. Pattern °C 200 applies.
°C 57
